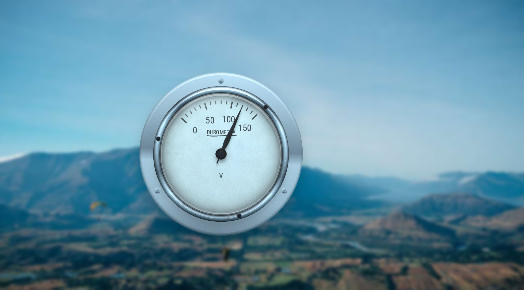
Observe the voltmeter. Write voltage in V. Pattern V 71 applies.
V 120
